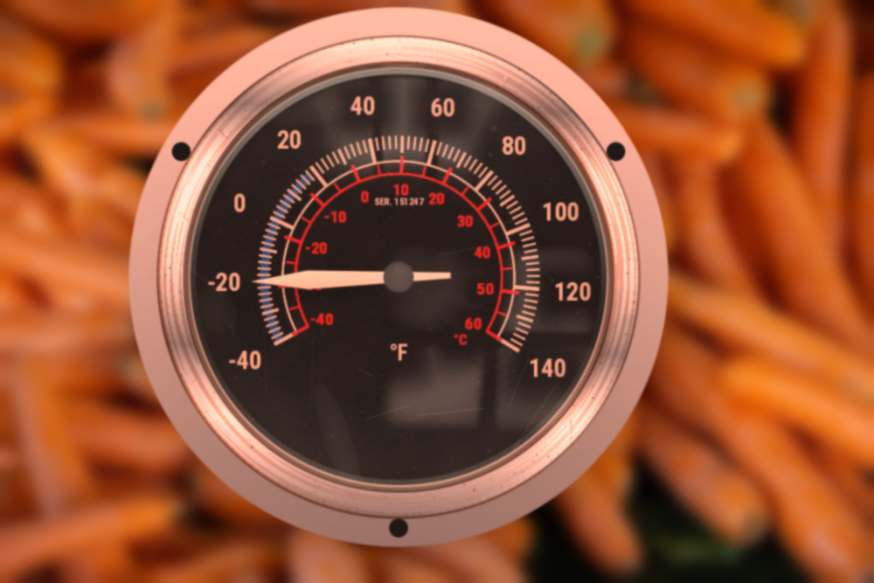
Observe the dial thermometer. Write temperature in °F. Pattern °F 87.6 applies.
°F -20
